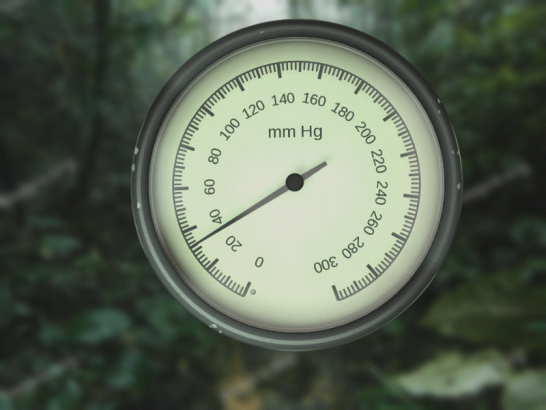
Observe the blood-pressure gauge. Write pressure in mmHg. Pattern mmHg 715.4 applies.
mmHg 32
